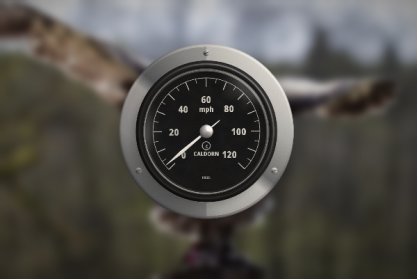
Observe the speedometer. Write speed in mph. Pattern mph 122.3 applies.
mph 2.5
